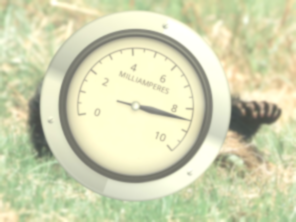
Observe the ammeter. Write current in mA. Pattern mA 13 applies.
mA 8.5
